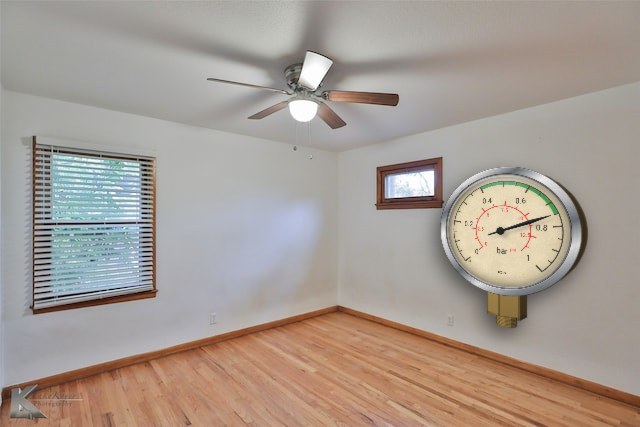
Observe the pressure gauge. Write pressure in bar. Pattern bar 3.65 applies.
bar 0.75
